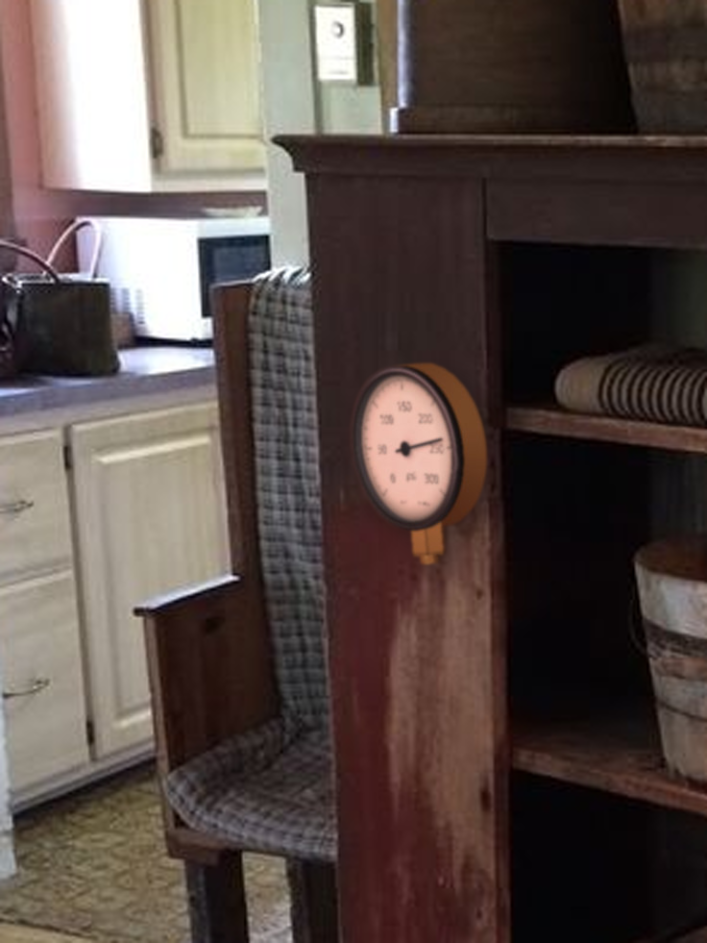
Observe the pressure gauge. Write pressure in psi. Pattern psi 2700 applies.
psi 240
